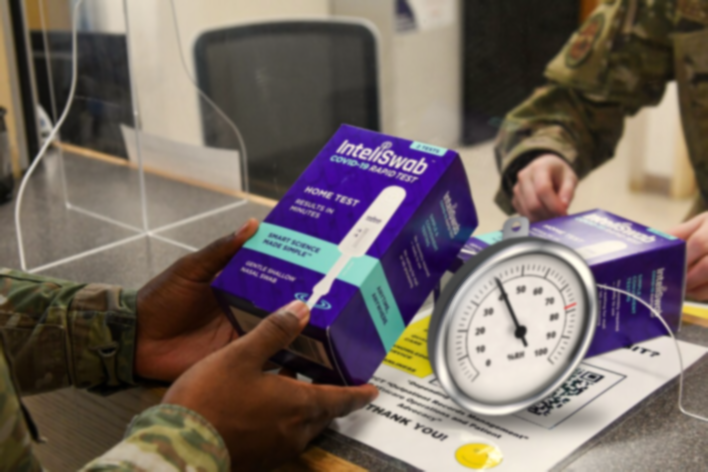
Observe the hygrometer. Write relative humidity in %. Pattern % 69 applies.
% 40
